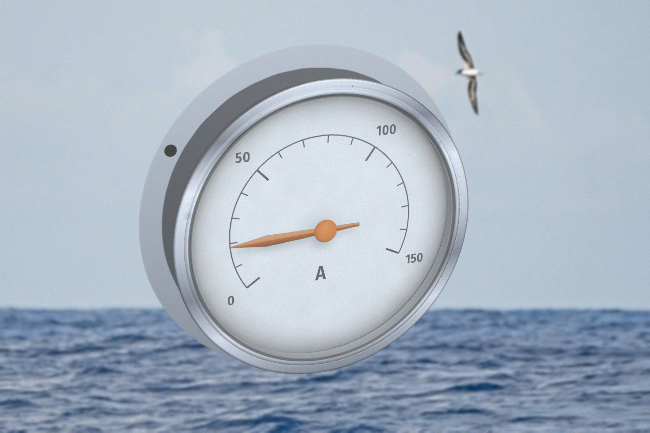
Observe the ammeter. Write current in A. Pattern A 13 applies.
A 20
